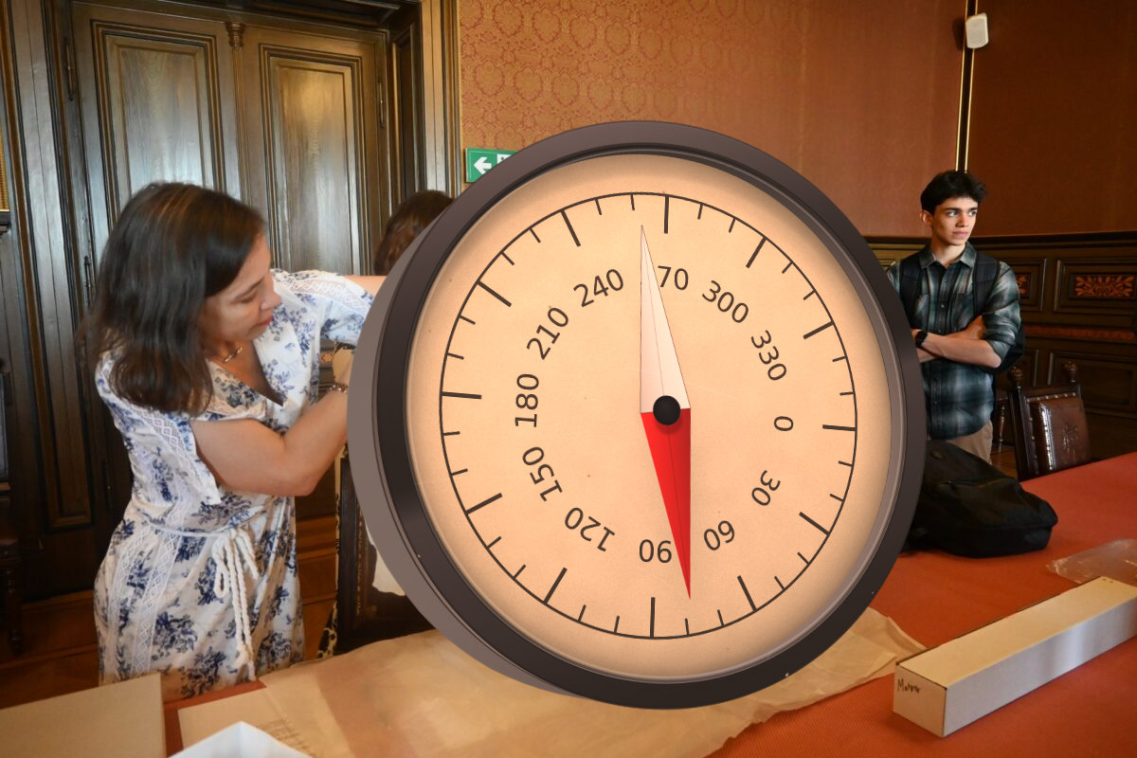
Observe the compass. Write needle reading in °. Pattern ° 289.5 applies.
° 80
